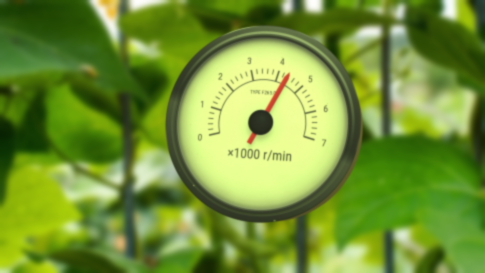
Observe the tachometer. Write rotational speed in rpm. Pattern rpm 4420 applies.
rpm 4400
